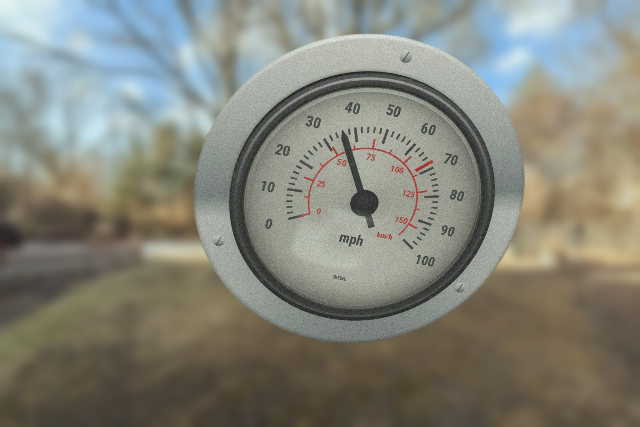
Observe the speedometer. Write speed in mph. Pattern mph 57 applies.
mph 36
